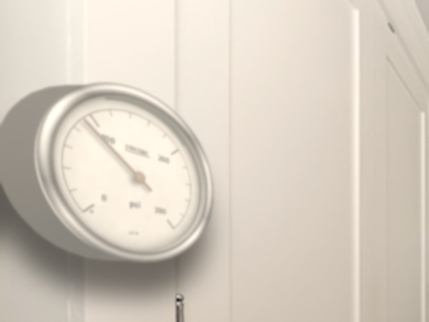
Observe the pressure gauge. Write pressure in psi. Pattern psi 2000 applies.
psi 90
